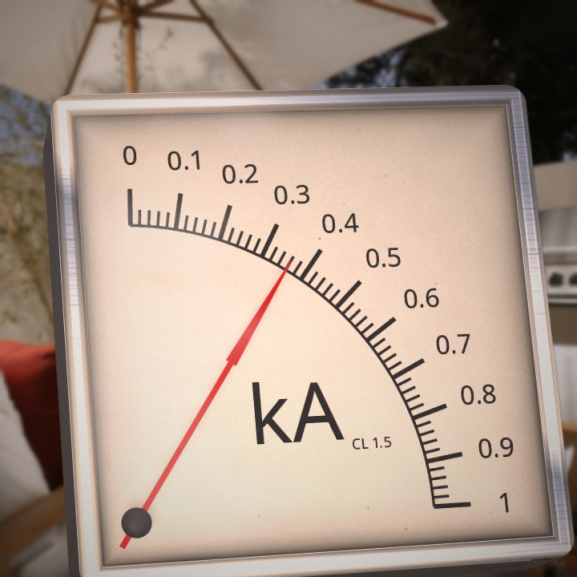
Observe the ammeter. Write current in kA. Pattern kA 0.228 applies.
kA 0.36
